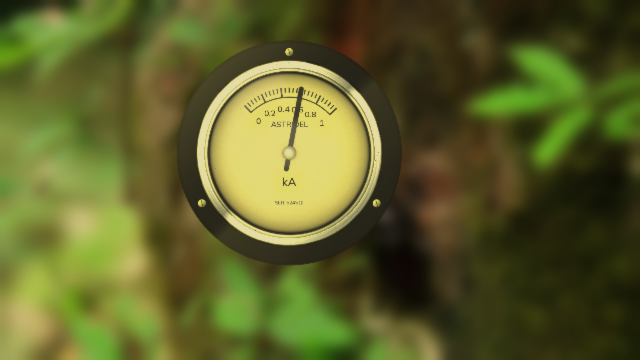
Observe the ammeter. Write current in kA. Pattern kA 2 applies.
kA 0.6
